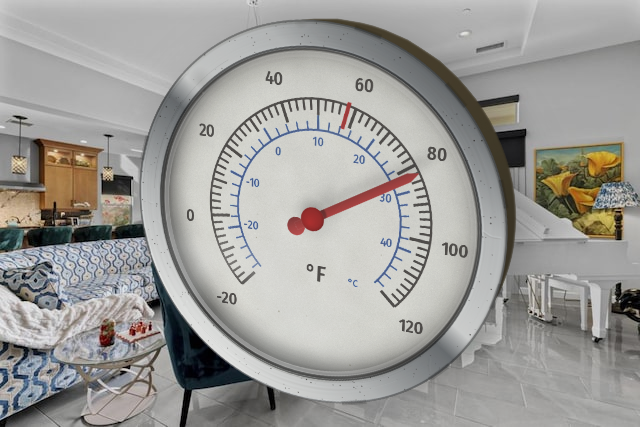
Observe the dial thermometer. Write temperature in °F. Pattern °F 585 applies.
°F 82
